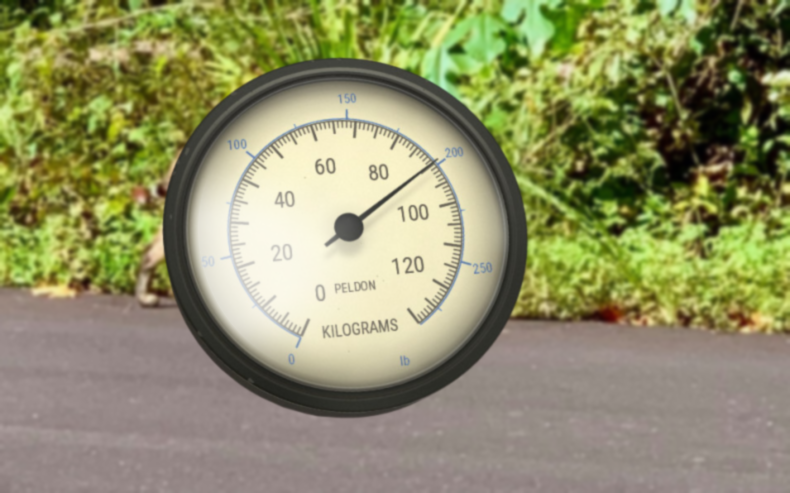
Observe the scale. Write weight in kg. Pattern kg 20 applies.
kg 90
